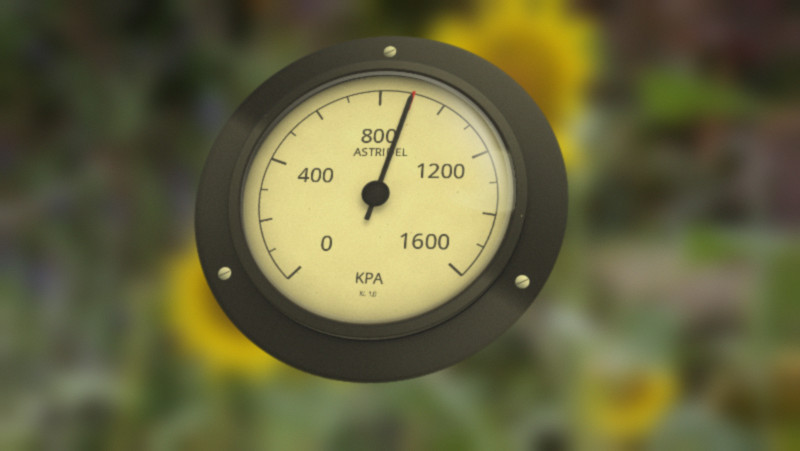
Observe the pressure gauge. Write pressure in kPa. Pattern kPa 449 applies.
kPa 900
